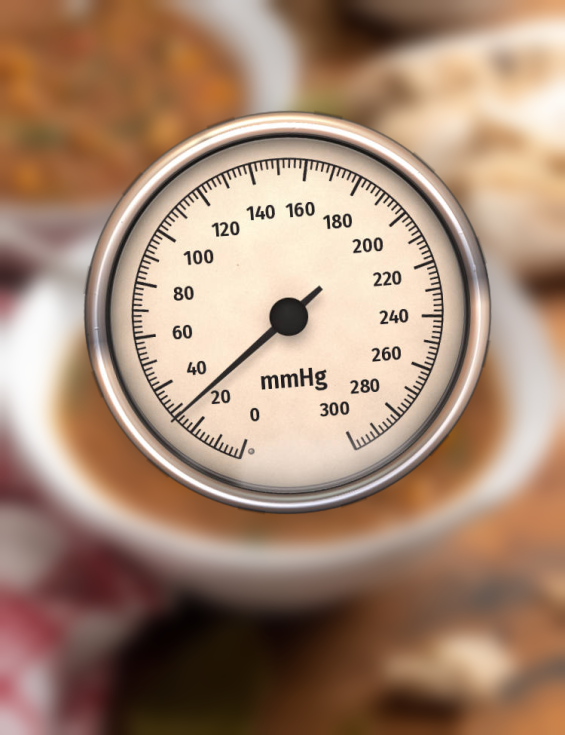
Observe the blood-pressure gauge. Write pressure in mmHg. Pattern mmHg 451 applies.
mmHg 28
